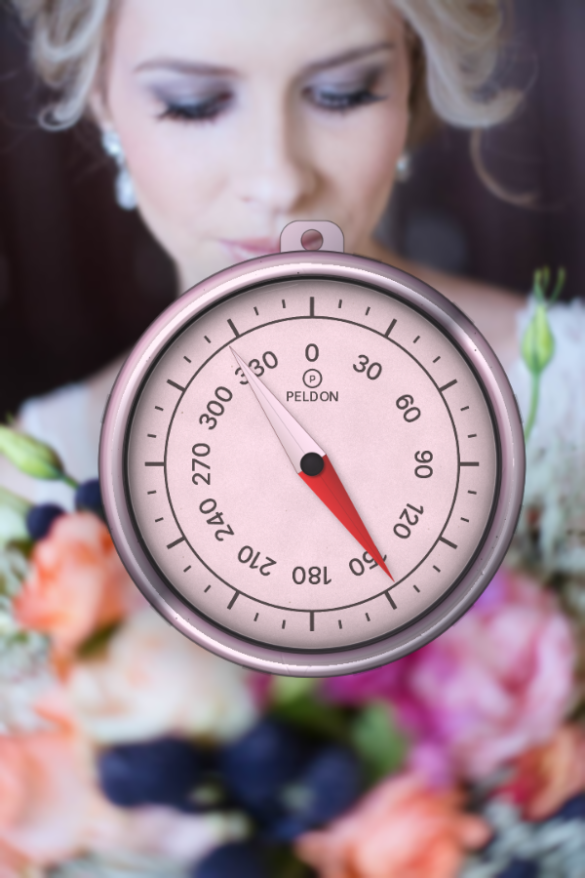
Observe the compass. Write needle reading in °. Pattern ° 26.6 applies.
° 145
